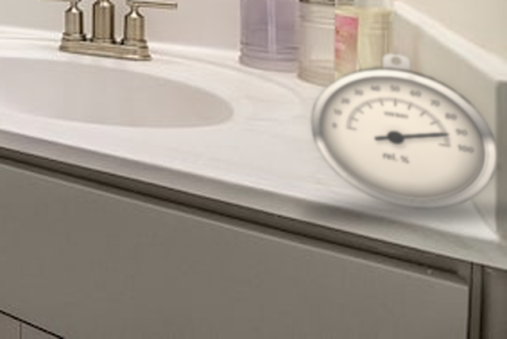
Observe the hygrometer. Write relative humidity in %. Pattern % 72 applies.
% 90
